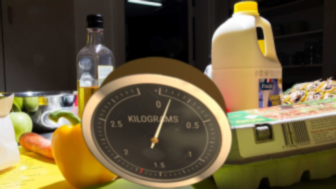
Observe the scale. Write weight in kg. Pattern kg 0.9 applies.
kg 0.1
